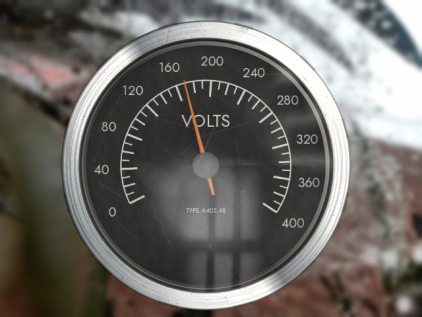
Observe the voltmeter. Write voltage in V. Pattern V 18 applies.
V 170
